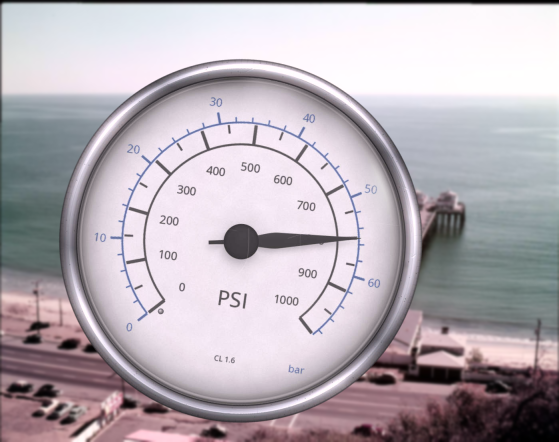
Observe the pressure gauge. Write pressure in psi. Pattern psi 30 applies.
psi 800
